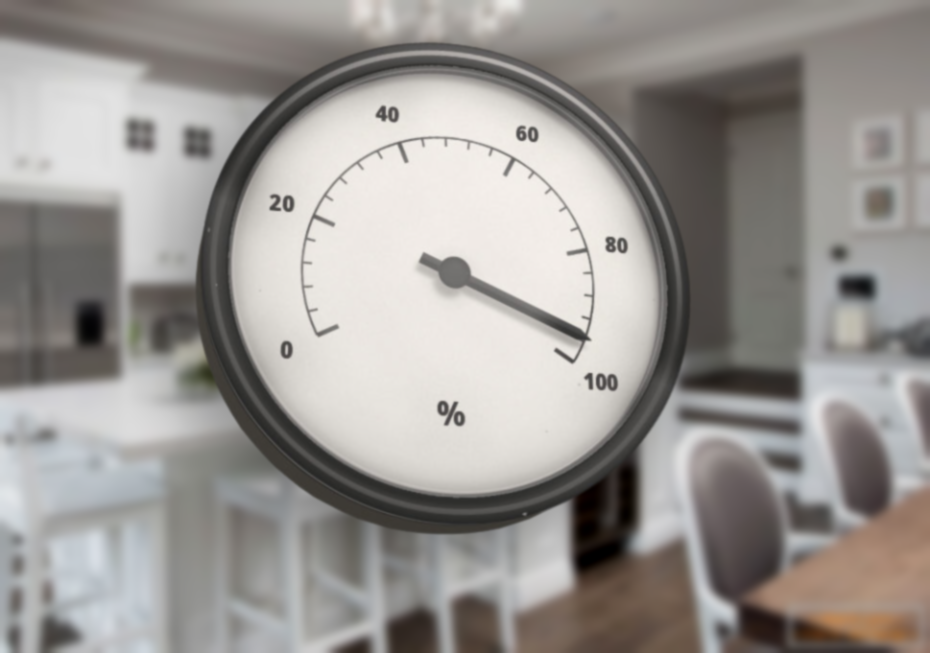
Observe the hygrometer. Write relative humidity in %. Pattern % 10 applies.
% 96
